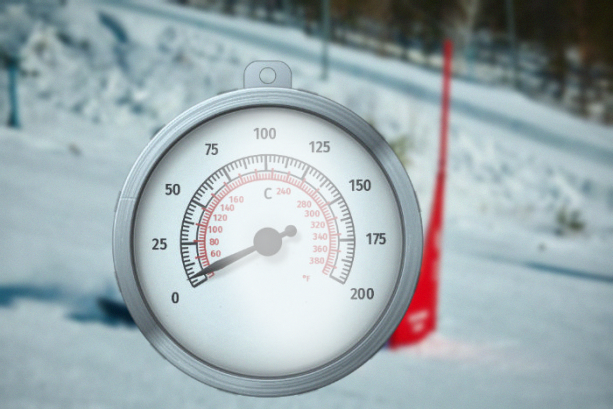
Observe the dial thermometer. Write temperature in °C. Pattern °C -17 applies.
°C 5
